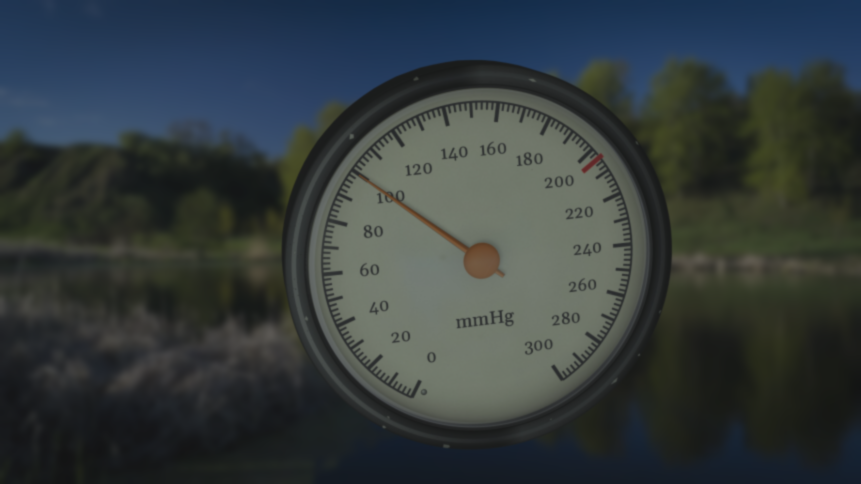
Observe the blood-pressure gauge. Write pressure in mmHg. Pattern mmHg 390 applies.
mmHg 100
